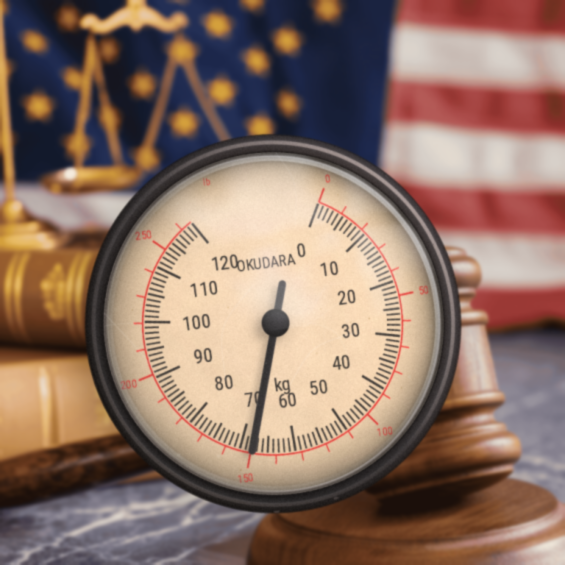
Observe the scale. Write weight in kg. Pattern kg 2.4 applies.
kg 68
